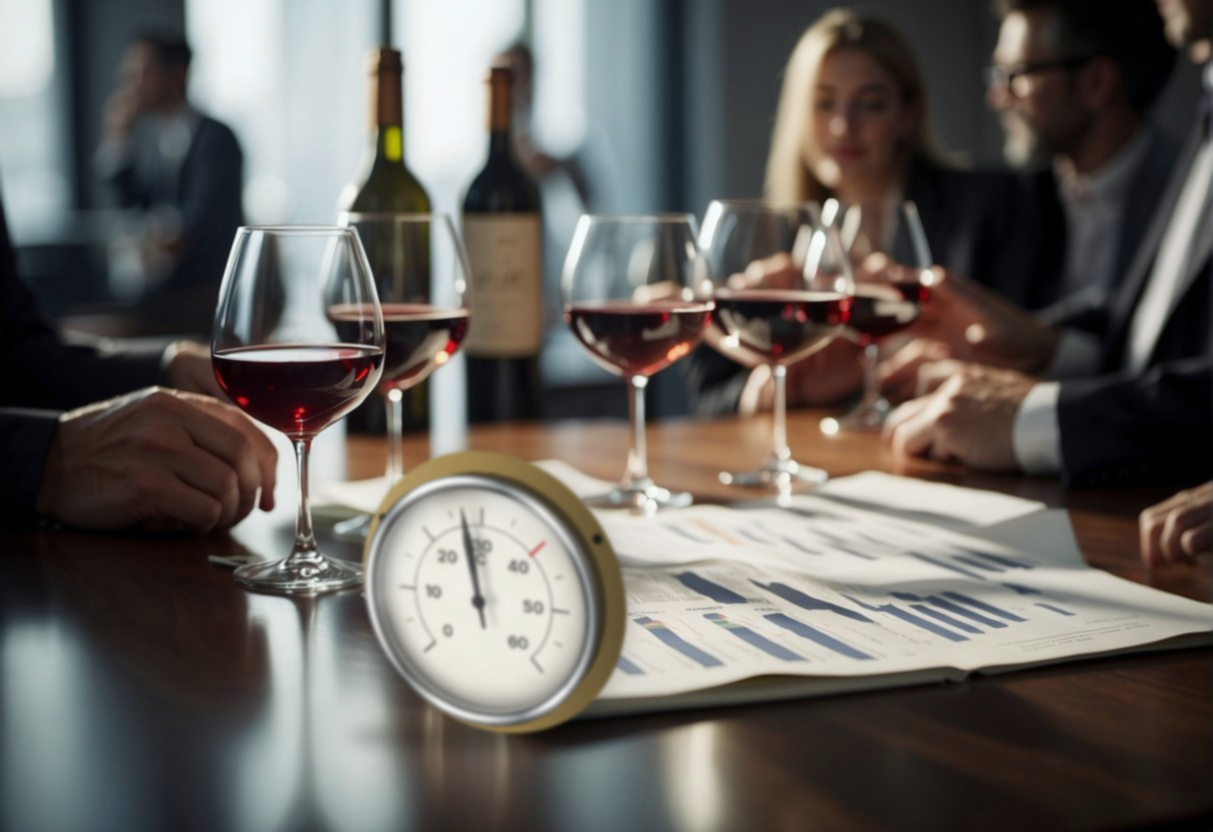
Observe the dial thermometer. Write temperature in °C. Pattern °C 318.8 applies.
°C 27.5
